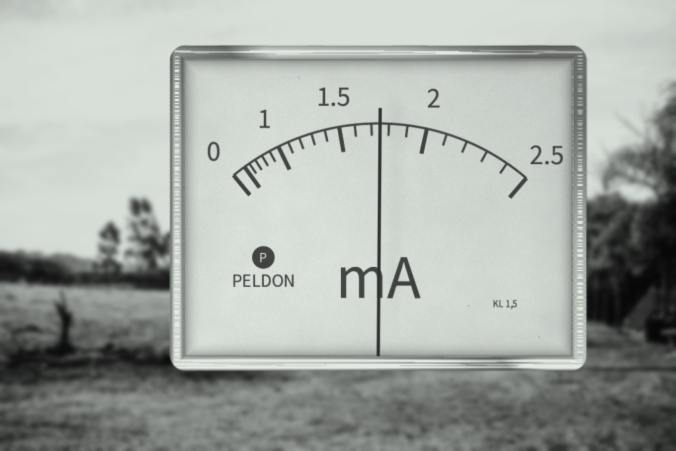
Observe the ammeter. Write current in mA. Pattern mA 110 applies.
mA 1.75
